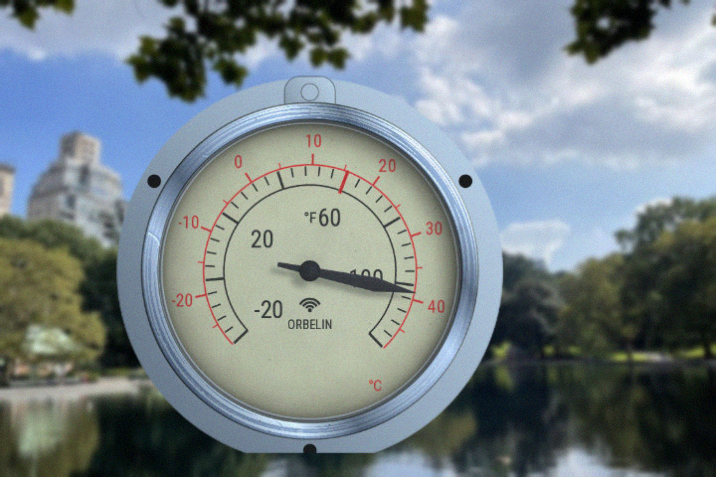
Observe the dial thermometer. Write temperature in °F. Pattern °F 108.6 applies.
°F 102
